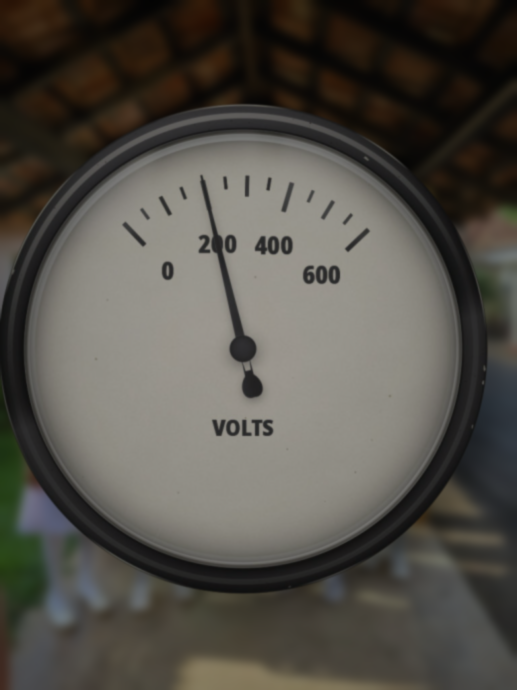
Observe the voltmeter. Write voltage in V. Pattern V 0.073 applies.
V 200
